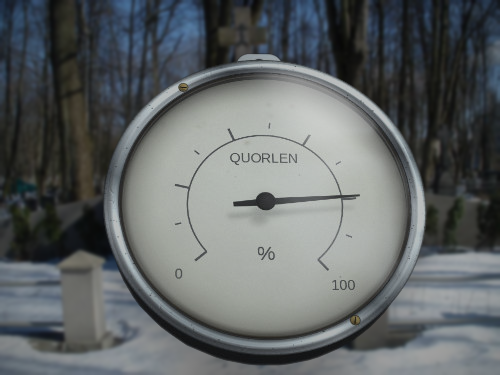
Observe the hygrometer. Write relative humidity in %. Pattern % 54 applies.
% 80
